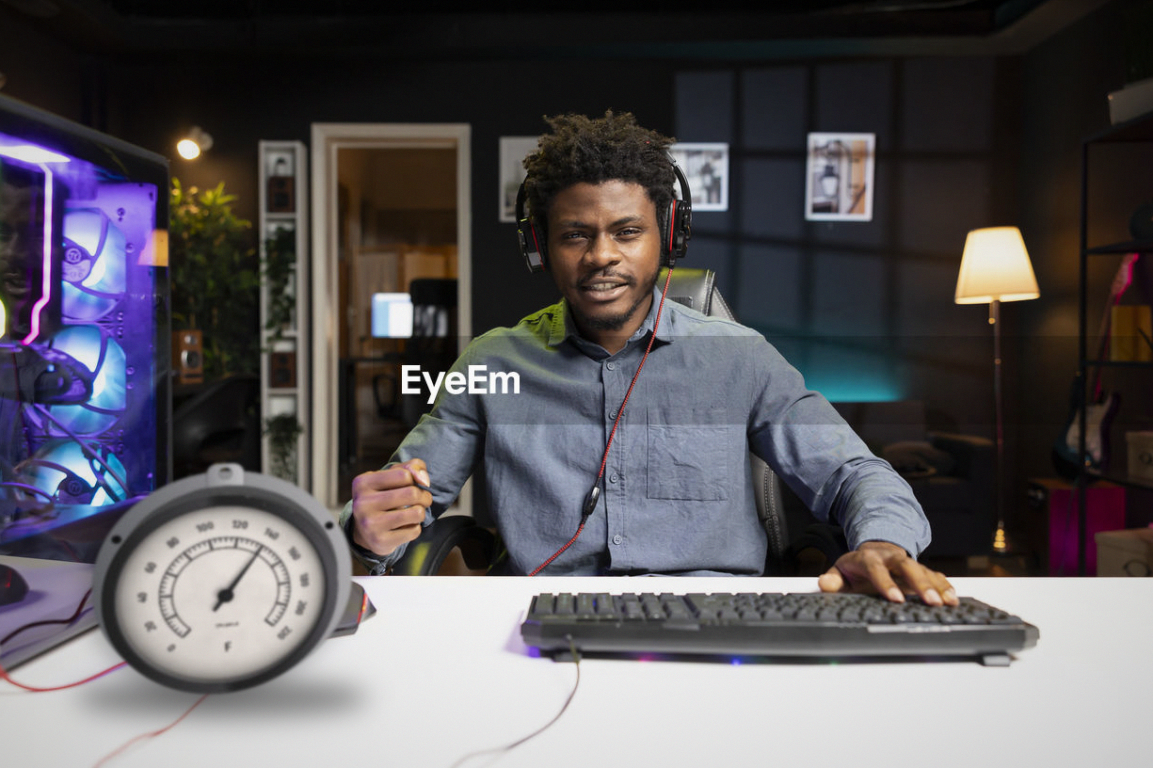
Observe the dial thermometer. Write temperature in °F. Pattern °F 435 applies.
°F 140
